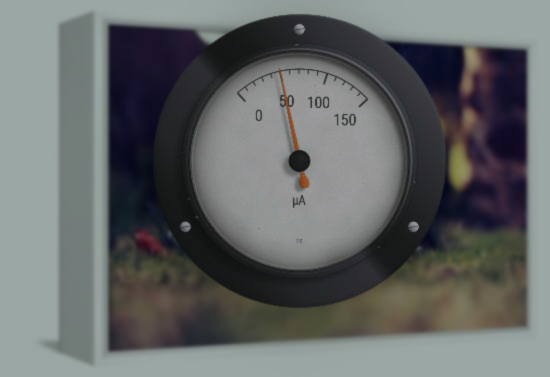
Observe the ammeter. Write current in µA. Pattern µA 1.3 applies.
µA 50
